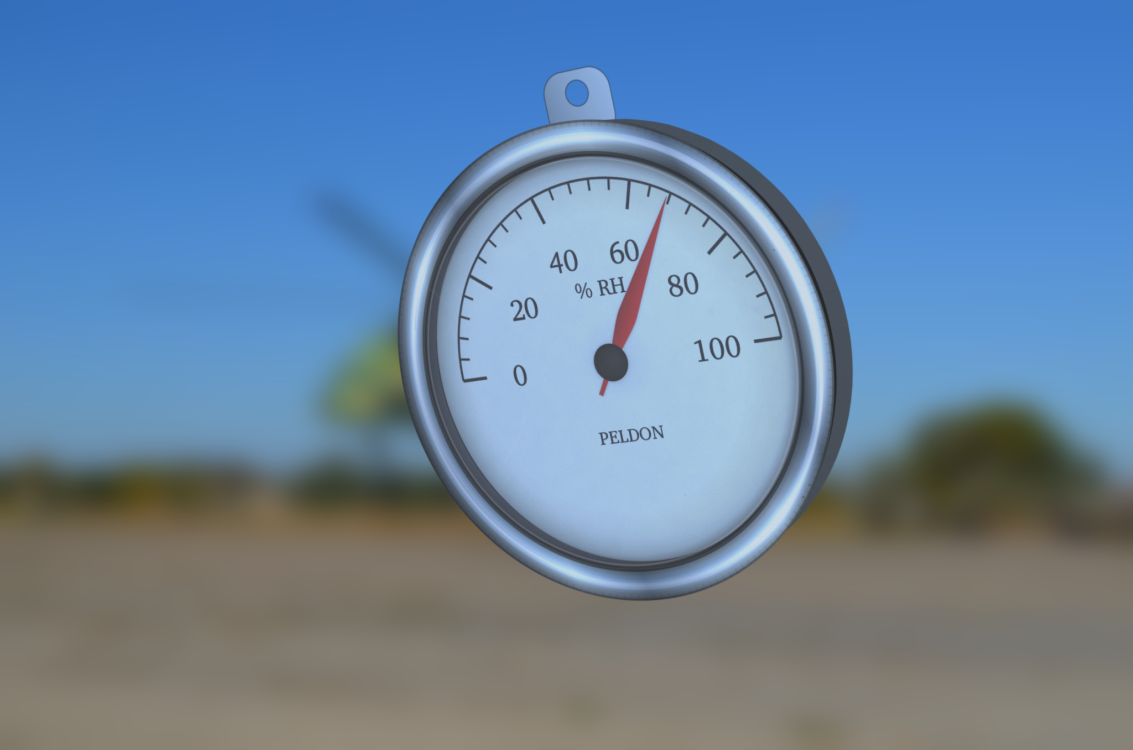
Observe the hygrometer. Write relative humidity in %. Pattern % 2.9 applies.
% 68
